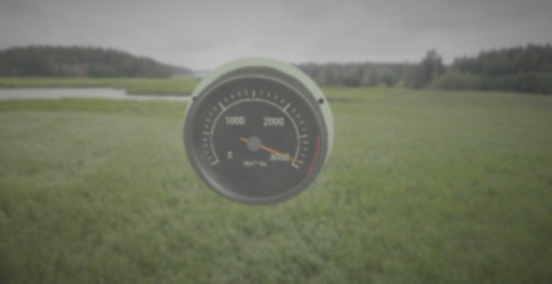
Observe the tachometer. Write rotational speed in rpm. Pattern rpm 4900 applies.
rpm 2900
